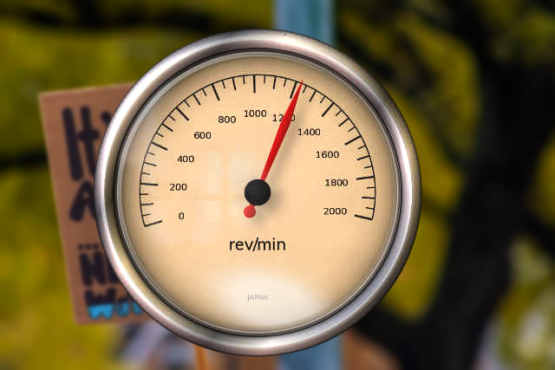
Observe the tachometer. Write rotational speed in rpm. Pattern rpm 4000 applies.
rpm 1225
